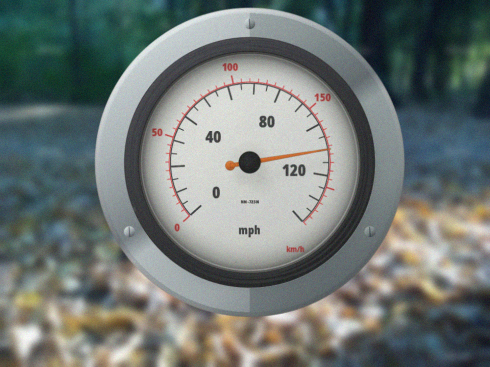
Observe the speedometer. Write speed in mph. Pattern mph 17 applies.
mph 110
